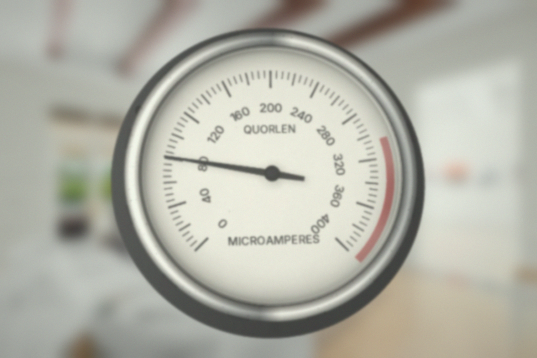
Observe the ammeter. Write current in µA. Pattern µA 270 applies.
µA 80
